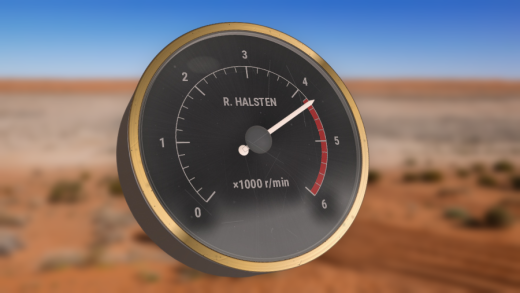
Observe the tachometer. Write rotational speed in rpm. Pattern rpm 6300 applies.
rpm 4300
